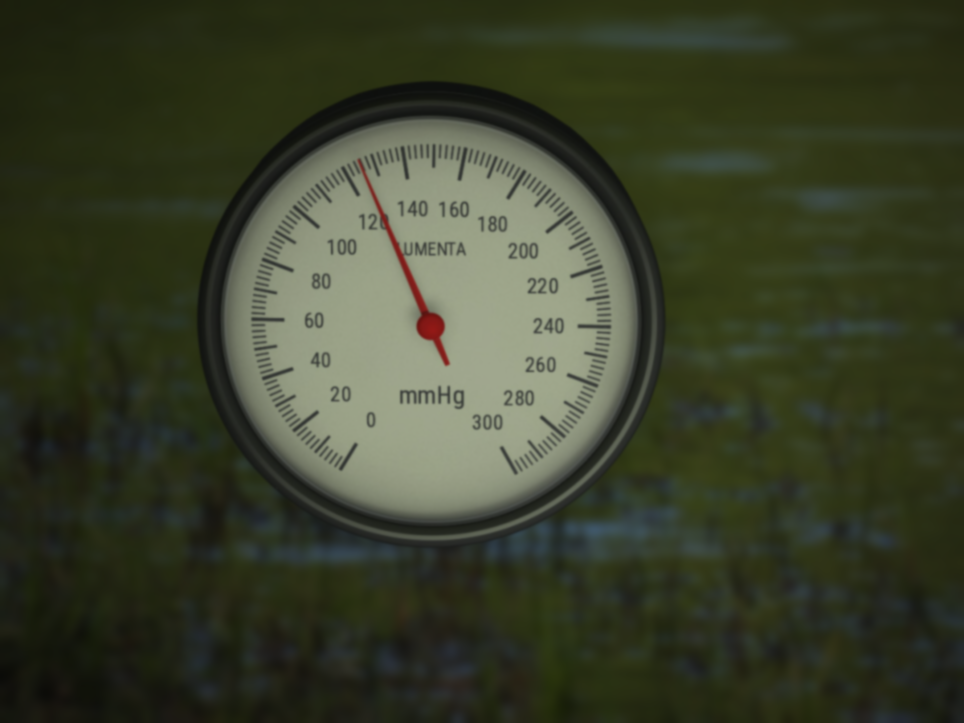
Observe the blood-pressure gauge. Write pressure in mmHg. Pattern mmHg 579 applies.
mmHg 126
